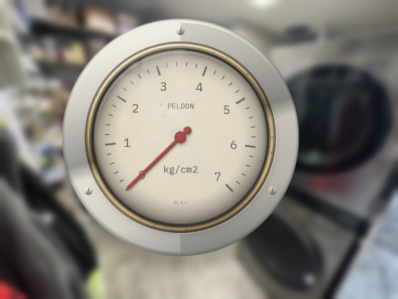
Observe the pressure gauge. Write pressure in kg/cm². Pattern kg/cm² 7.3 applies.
kg/cm² 0
